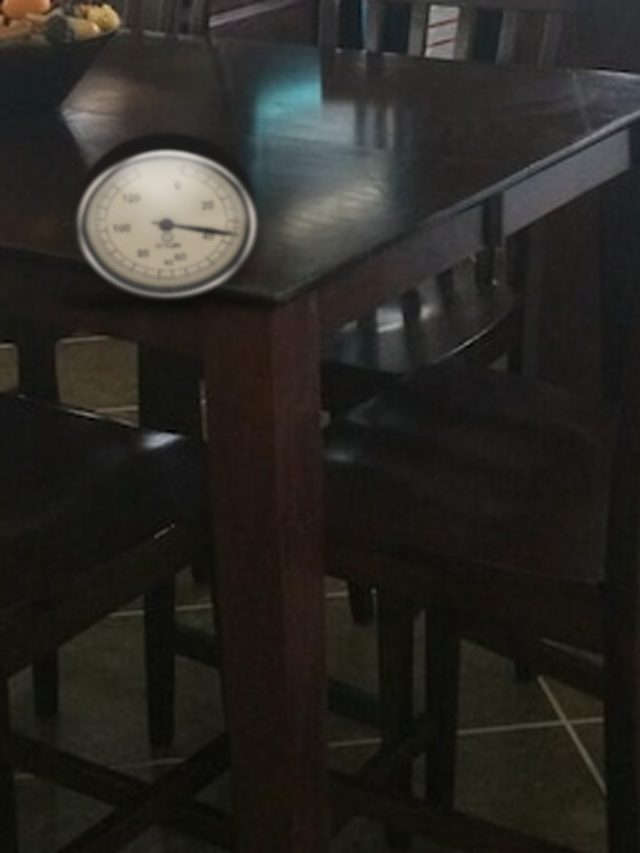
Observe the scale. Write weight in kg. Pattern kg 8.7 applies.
kg 35
